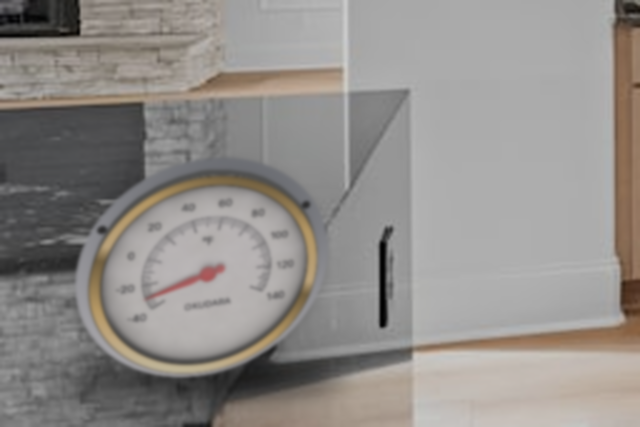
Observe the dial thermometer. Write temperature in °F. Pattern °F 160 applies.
°F -30
